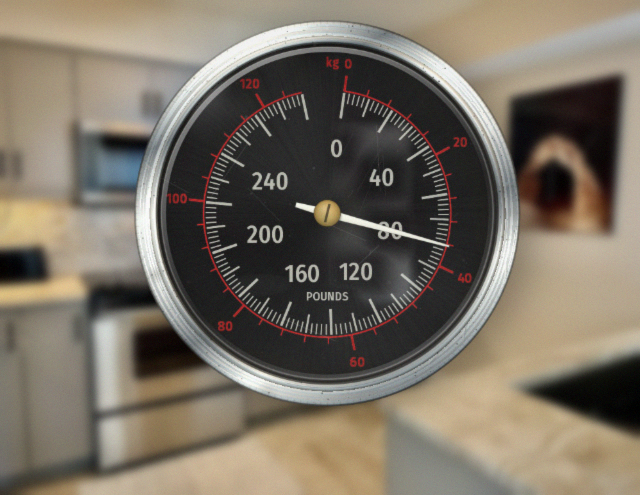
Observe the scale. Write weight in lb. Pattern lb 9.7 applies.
lb 80
